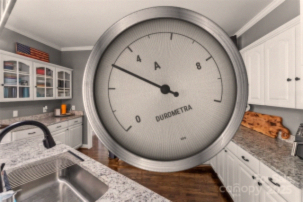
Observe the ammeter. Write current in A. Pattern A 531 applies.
A 3
